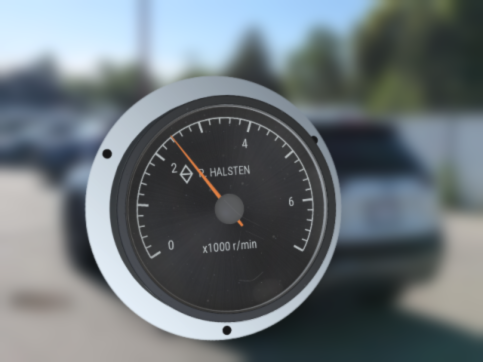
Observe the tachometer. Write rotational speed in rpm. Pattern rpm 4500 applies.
rpm 2400
